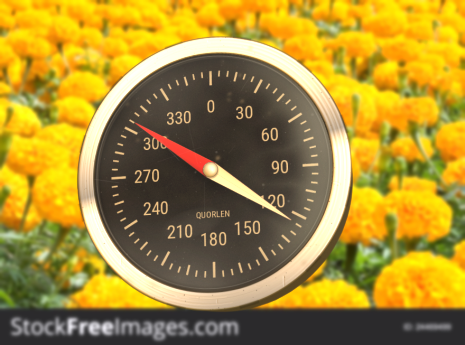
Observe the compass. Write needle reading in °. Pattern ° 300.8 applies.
° 305
